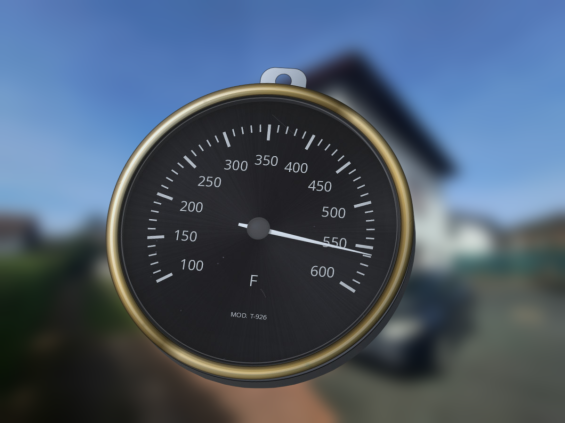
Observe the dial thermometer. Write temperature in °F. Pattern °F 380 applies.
°F 560
